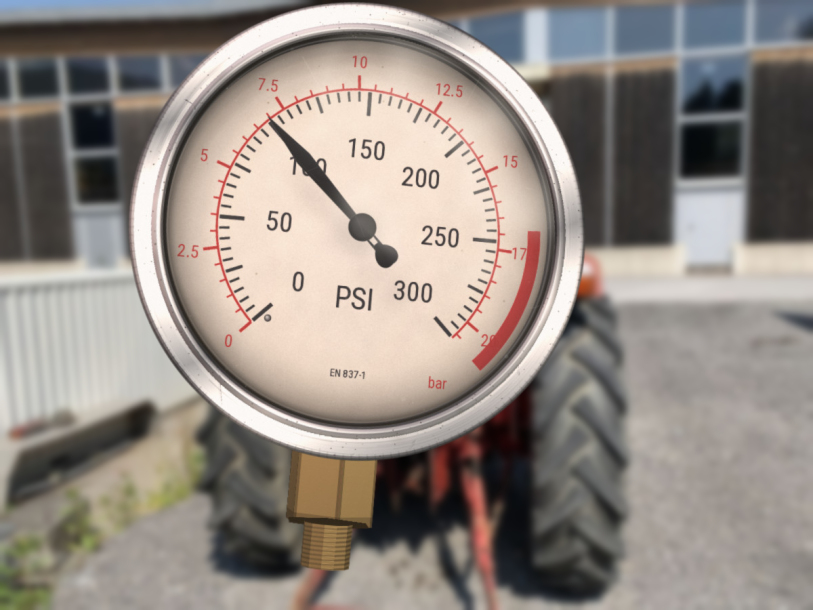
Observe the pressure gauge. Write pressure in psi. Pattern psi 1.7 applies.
psi 100
